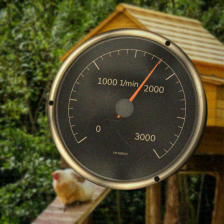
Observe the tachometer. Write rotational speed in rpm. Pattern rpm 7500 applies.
rpm 1800
